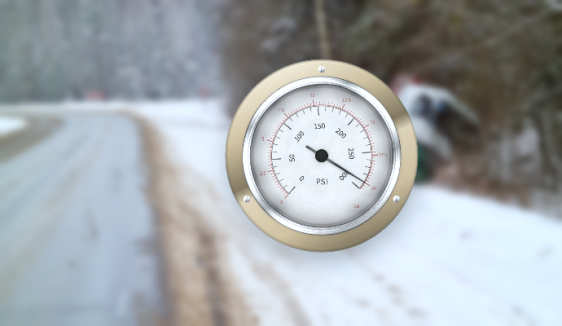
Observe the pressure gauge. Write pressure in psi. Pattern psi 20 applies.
psi 290
